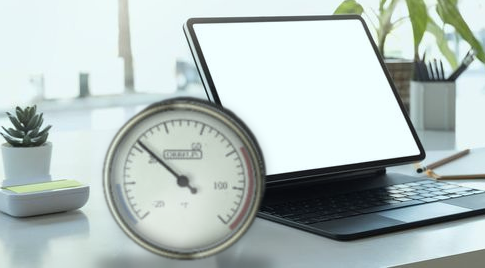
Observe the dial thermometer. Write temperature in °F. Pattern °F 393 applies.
°F 24
